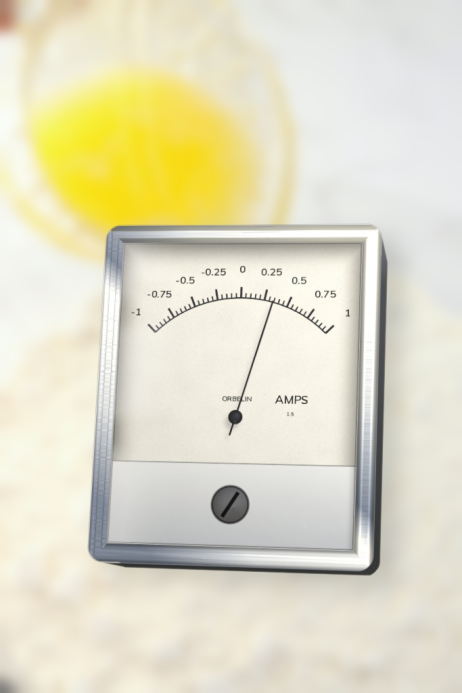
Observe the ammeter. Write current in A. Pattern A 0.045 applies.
A 0.35
